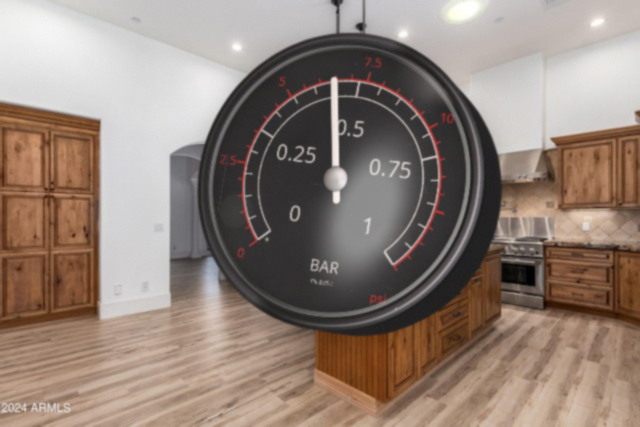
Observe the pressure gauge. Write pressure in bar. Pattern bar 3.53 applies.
bar 0.45
